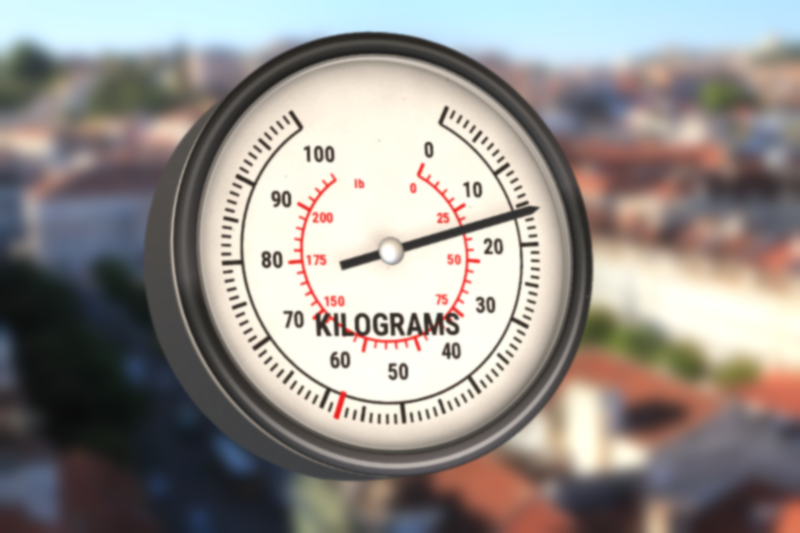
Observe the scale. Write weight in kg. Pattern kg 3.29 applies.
kg 16
